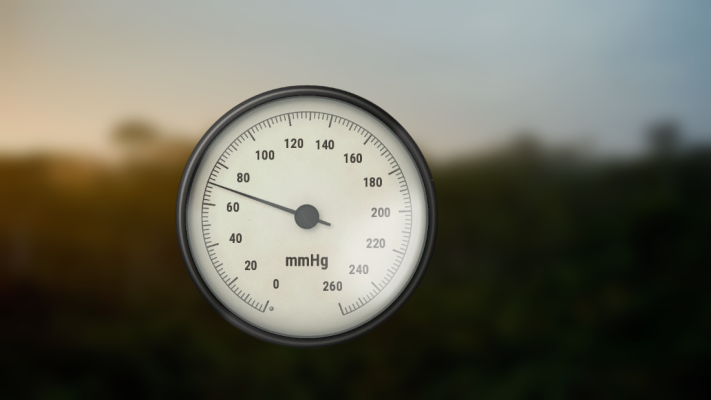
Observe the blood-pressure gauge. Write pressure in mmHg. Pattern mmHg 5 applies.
mmHg 70
